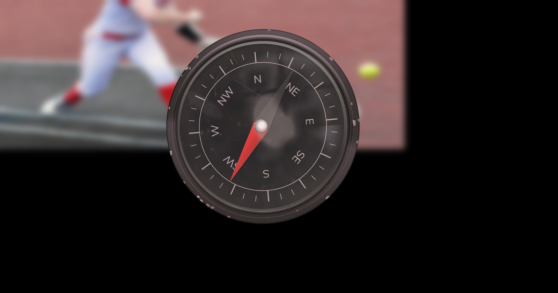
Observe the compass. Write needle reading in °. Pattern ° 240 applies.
° 215
